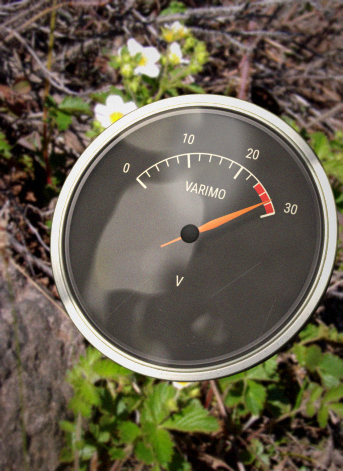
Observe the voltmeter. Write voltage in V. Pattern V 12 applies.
V 28
